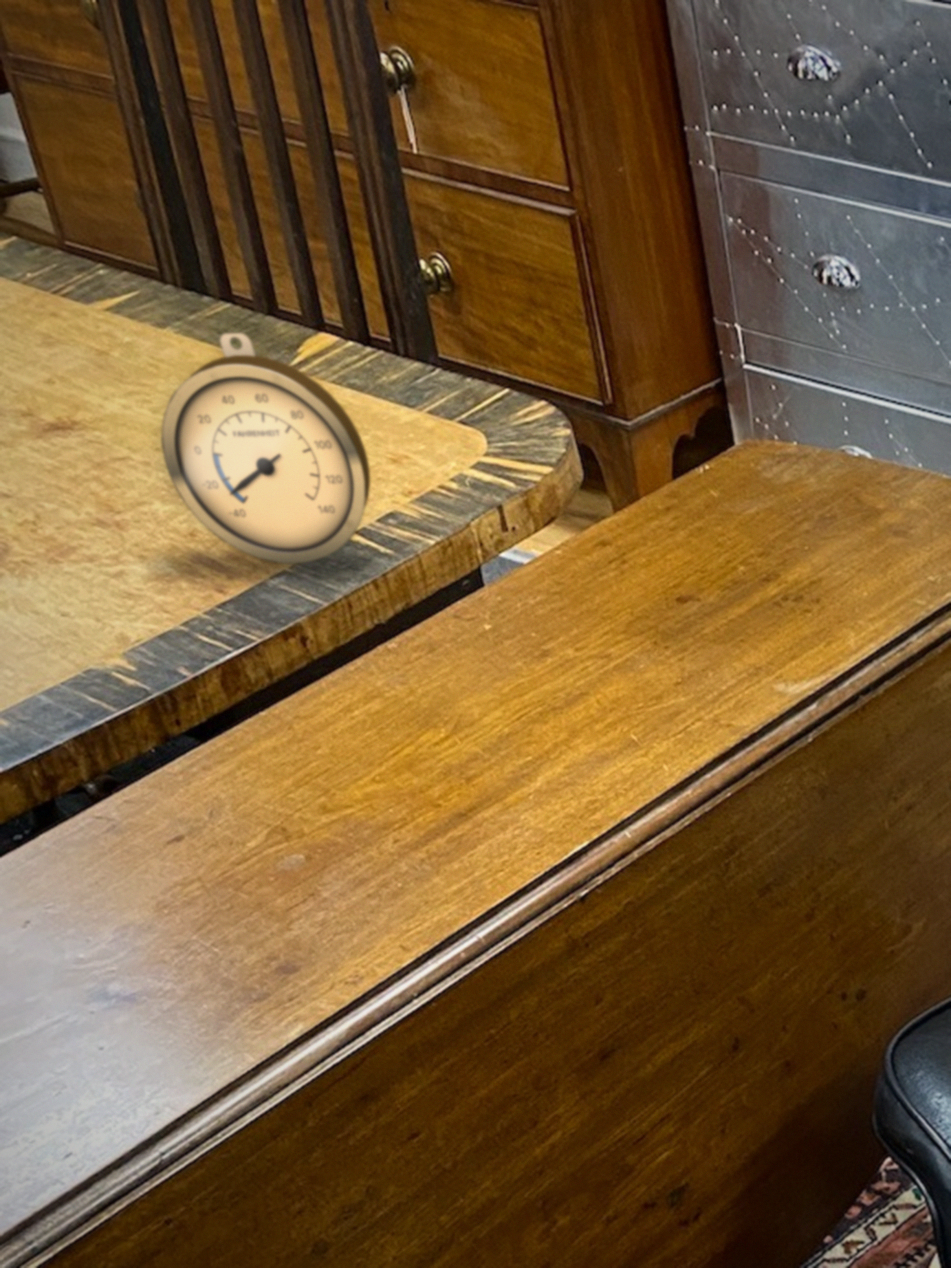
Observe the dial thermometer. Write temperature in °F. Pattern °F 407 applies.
°F -30
